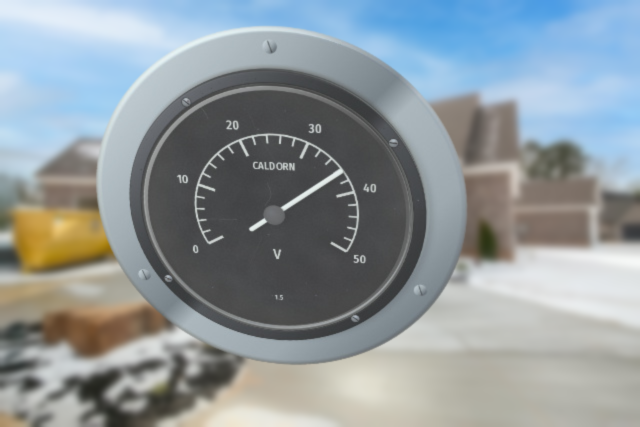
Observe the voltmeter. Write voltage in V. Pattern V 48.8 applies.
V 36
